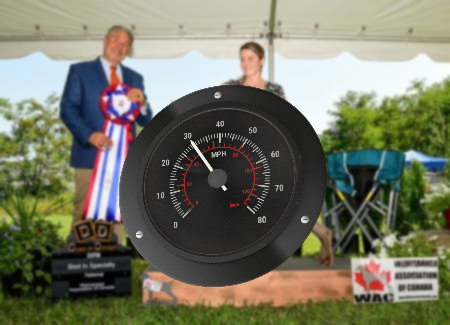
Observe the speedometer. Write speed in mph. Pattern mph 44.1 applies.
mph 30
